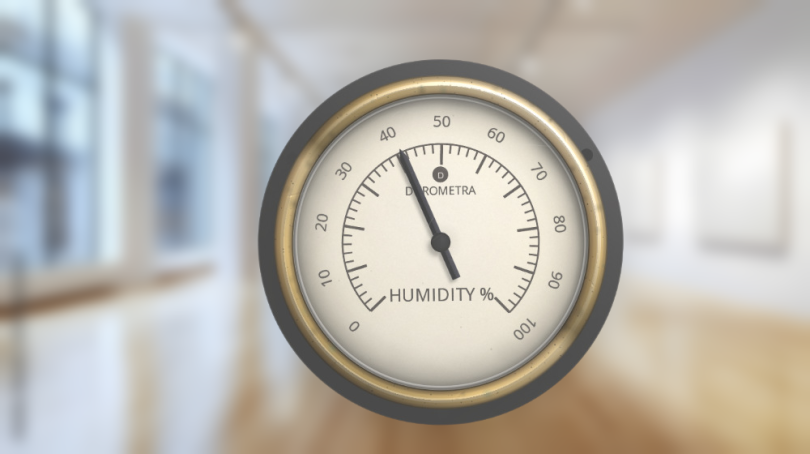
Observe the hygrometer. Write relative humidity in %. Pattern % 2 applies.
% 41
